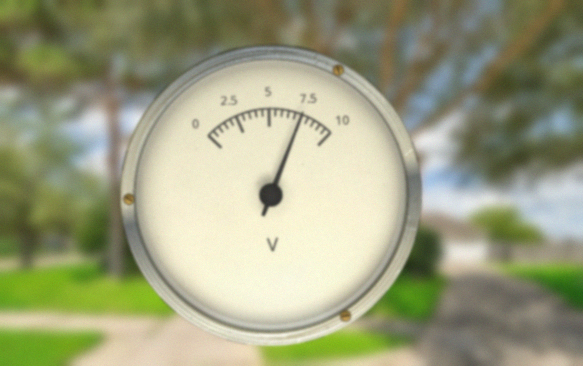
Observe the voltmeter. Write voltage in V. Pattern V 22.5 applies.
V 7.5
